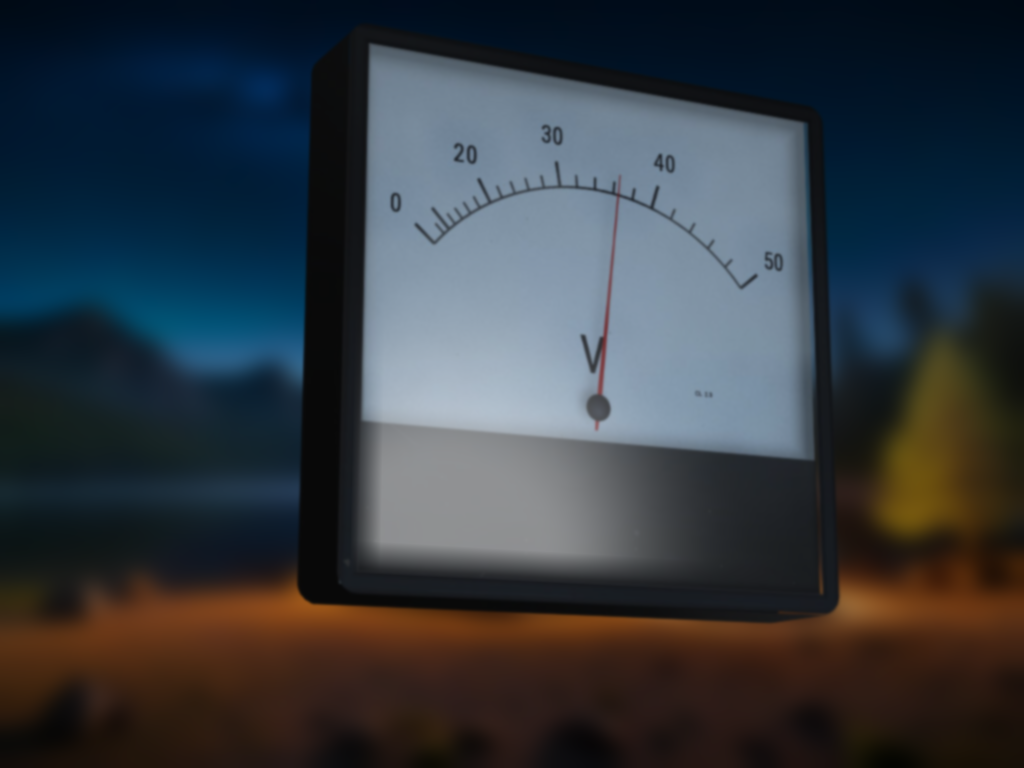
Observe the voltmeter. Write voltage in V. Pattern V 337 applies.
V 36
